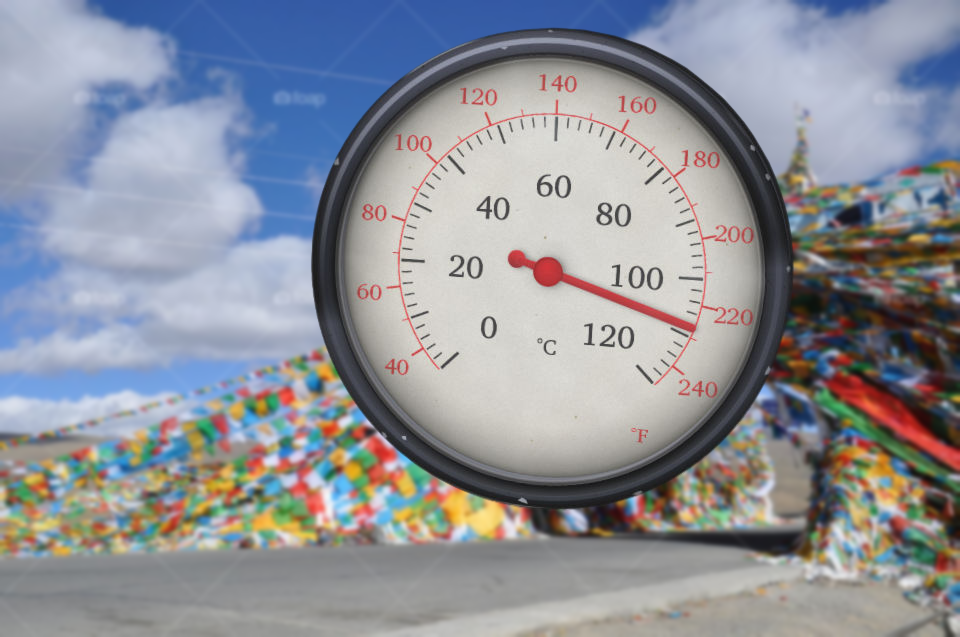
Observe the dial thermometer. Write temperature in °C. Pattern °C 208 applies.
°C 108
